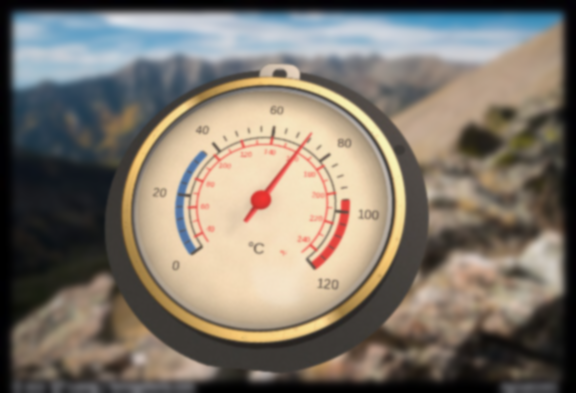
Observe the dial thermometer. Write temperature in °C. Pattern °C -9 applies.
°C 72
